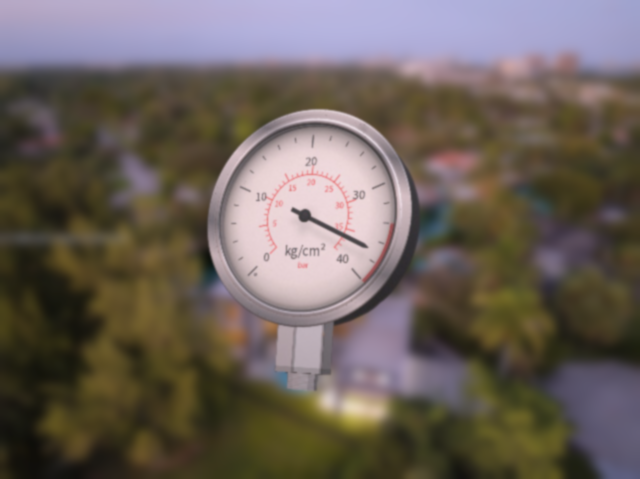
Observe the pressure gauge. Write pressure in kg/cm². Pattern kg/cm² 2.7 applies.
kg/cm² 37
